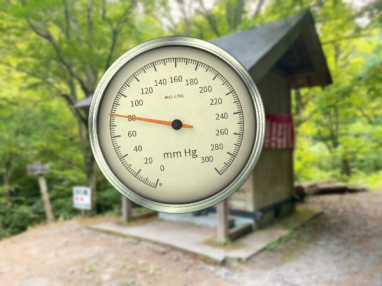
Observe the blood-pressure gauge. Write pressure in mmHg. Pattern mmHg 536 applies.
mmHg 80
